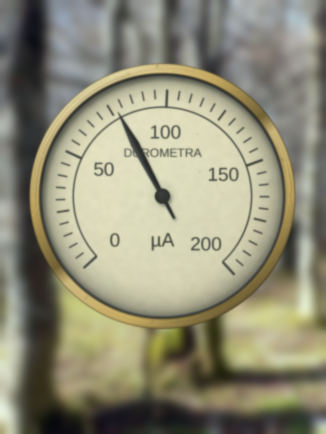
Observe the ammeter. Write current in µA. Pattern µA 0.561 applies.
µA 77.5
